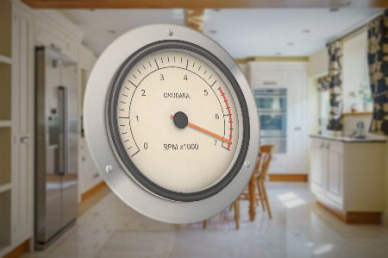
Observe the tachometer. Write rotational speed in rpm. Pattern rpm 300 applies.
rpm 6800
